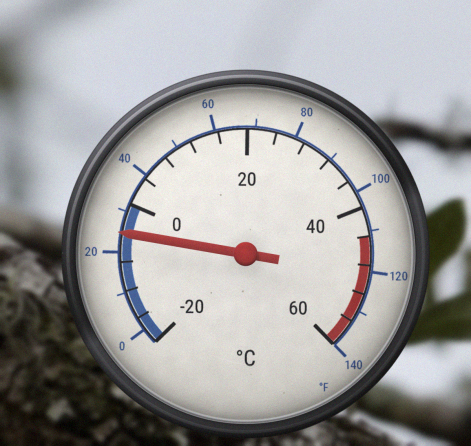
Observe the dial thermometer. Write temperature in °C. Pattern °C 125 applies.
°C -4
